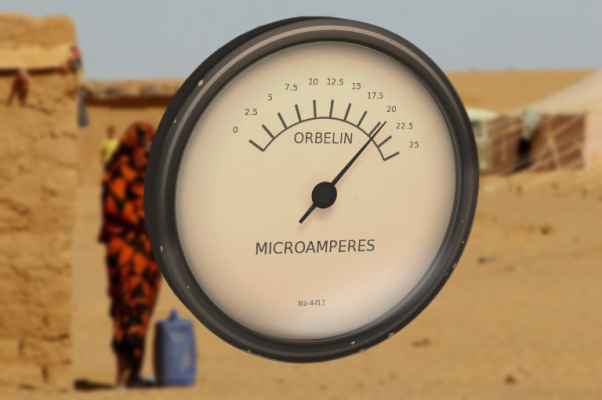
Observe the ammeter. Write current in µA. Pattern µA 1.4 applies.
µA 20
